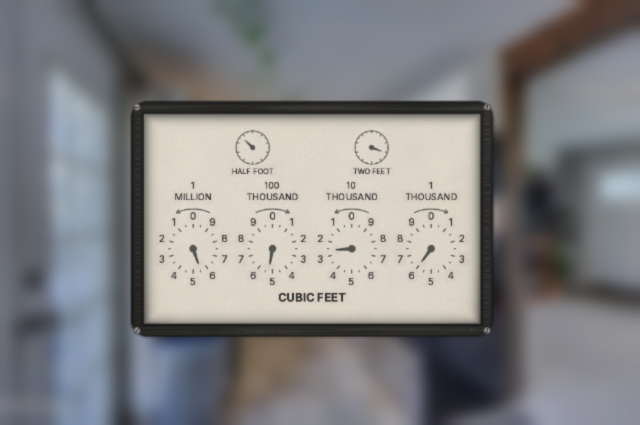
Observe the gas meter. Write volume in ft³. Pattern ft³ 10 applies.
ft³ 552600
